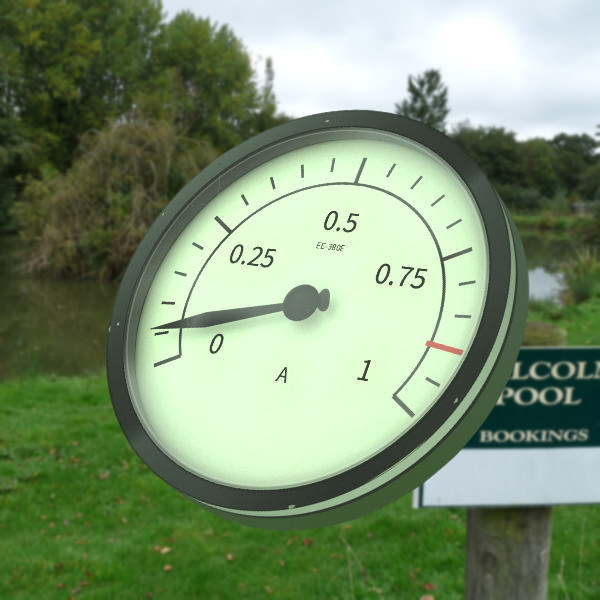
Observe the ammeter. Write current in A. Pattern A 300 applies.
A 0.05
